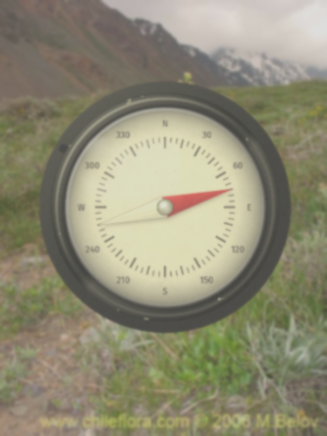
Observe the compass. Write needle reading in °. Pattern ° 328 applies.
° 75
